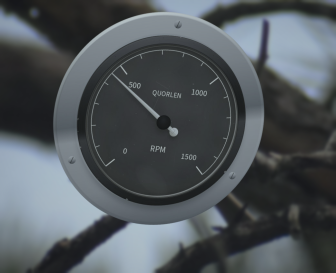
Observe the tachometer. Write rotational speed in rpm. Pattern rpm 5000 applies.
rpm 450
